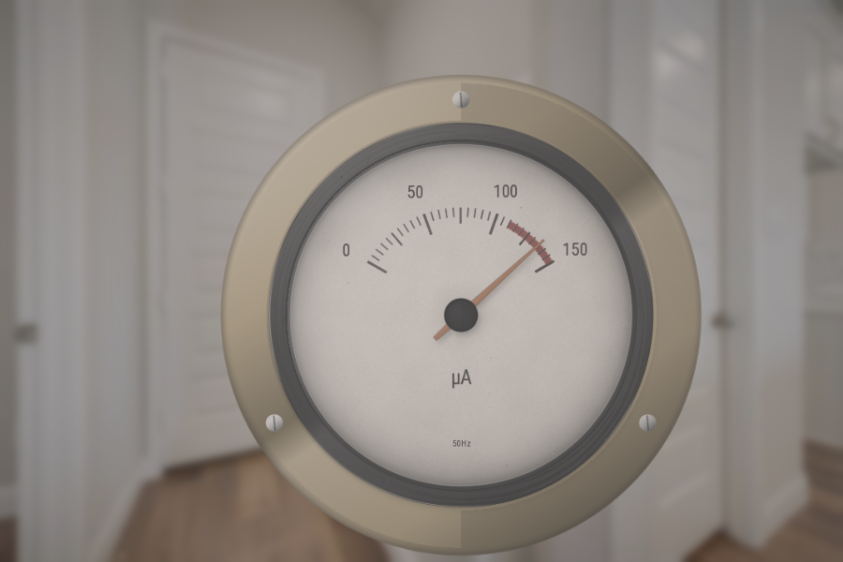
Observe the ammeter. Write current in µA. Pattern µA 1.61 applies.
µA 135
